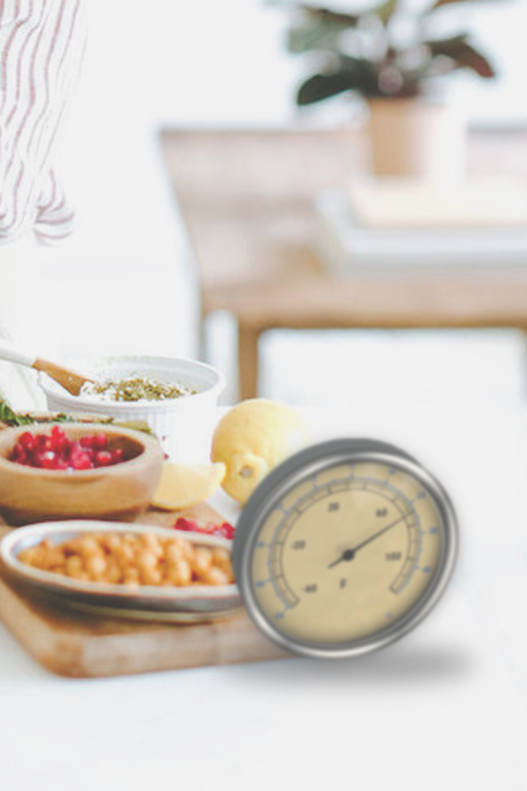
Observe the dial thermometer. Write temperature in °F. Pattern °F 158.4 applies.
°F 70
